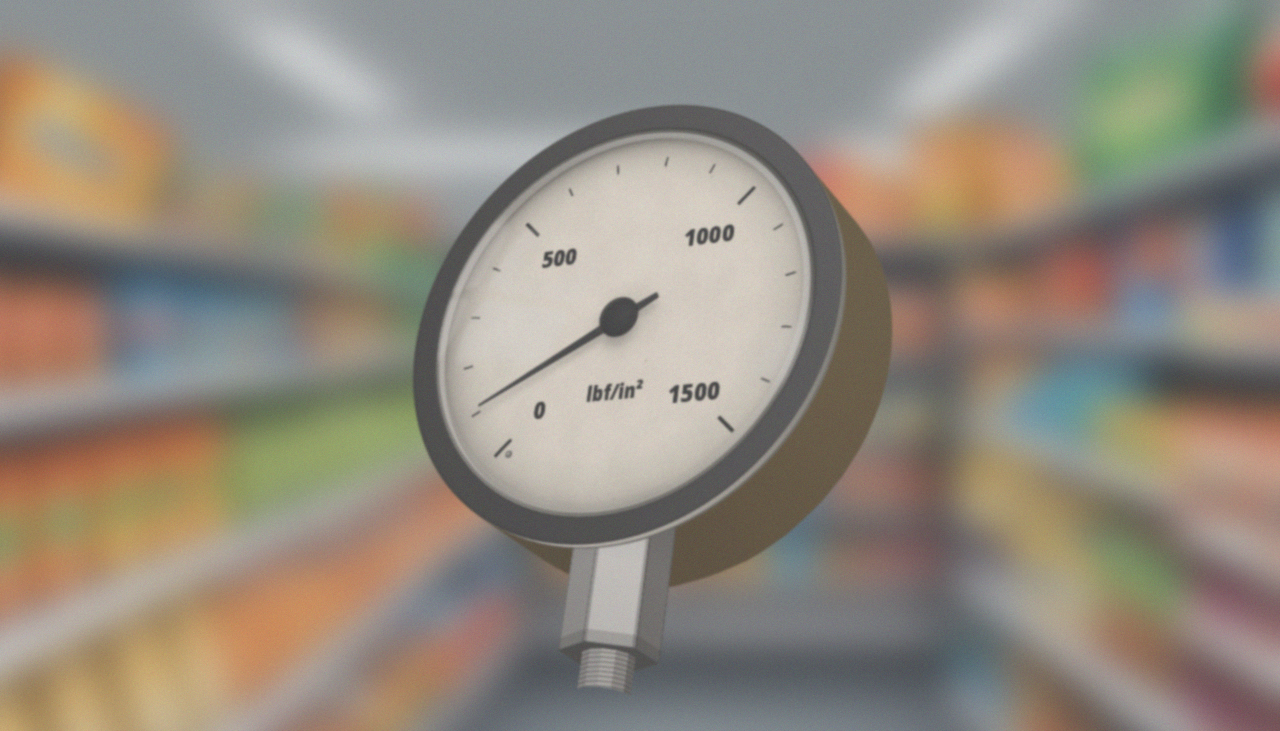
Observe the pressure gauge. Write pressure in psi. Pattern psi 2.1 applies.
psi 100
